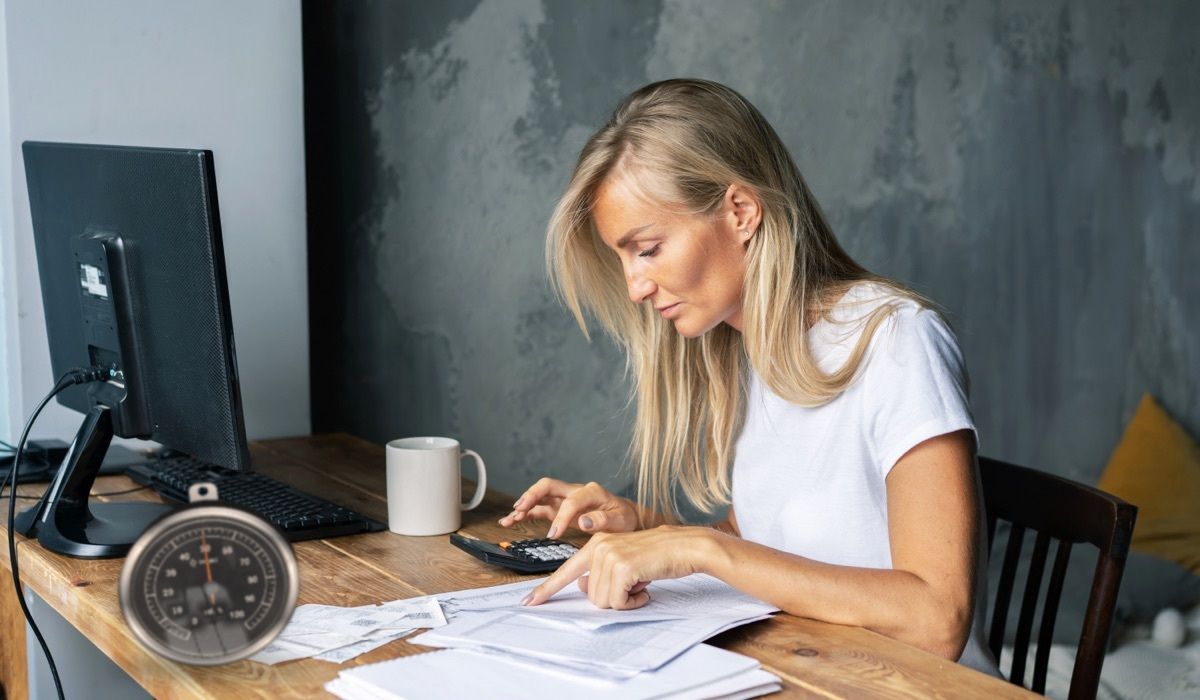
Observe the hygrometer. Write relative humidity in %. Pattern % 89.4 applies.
% 50
